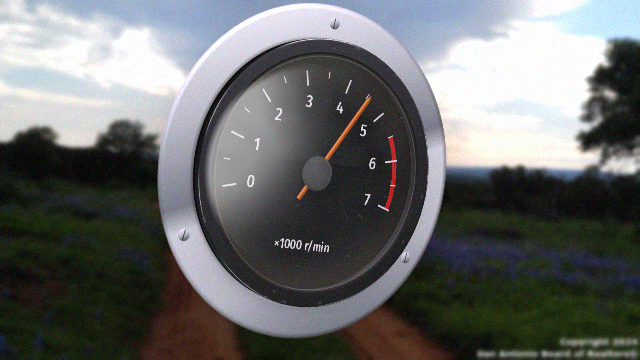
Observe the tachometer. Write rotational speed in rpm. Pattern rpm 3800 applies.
rpm 4500
